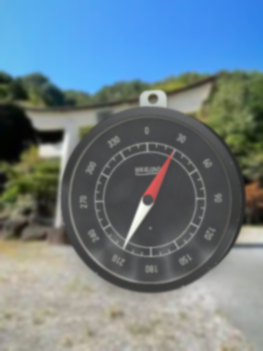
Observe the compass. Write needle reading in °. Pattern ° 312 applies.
° 30
